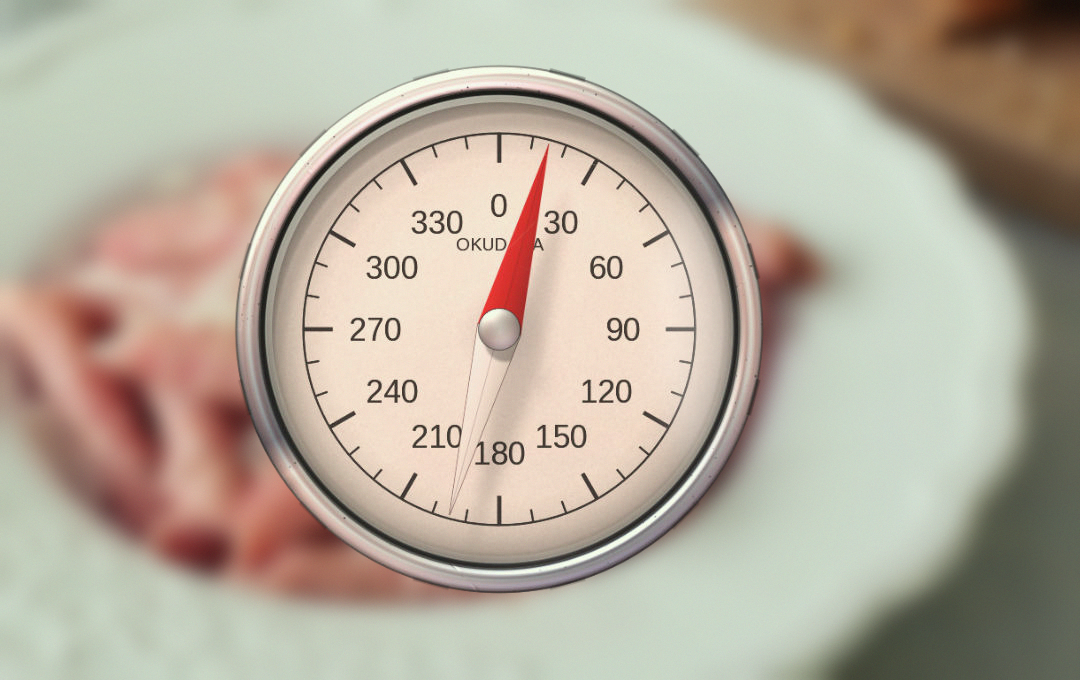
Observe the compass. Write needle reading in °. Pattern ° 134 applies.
° 15
